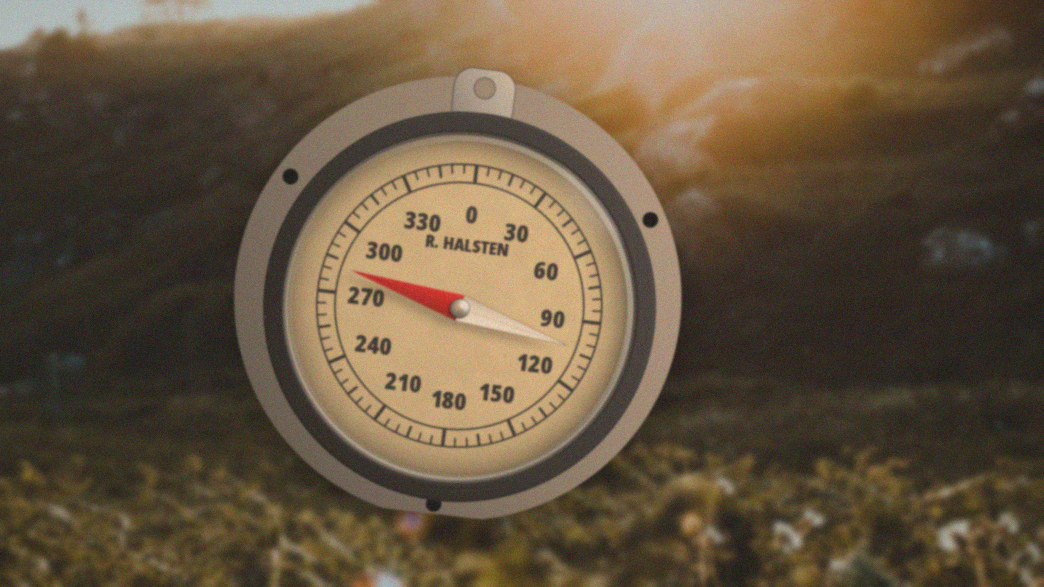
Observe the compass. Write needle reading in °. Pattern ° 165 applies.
° 282.5
